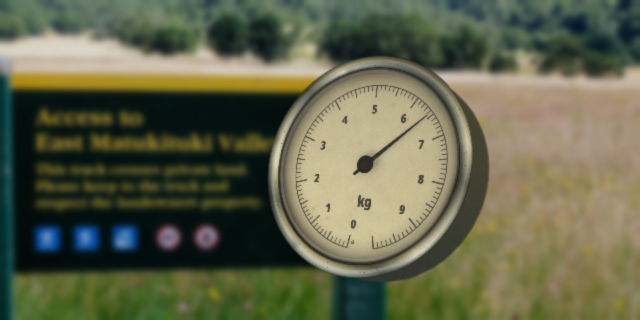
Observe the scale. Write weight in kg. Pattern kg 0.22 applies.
kg 6.5
